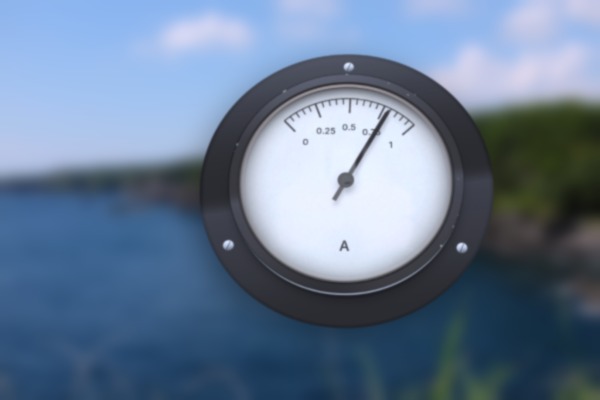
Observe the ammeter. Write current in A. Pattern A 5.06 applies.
A 0.8
